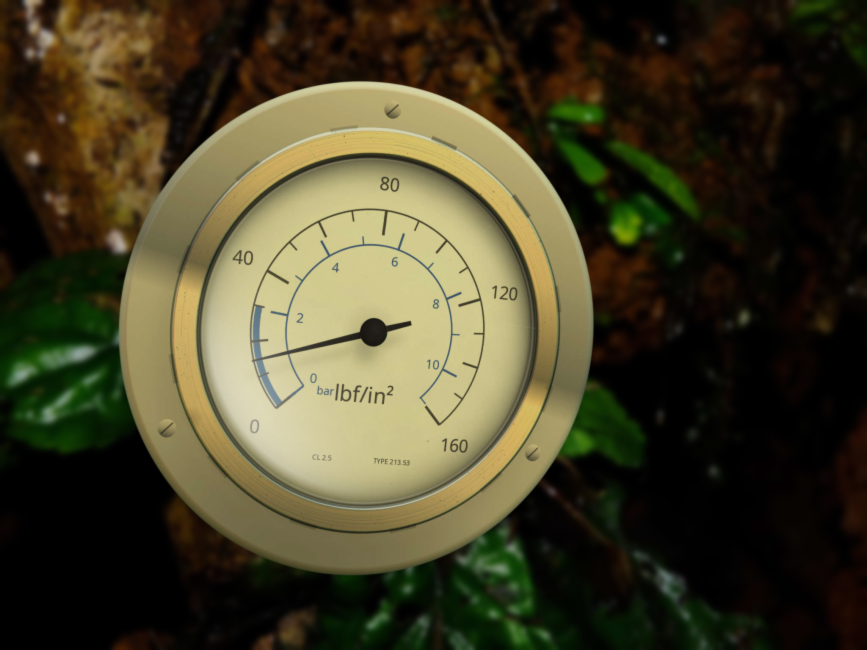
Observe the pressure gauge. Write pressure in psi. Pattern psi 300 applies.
psi 15
